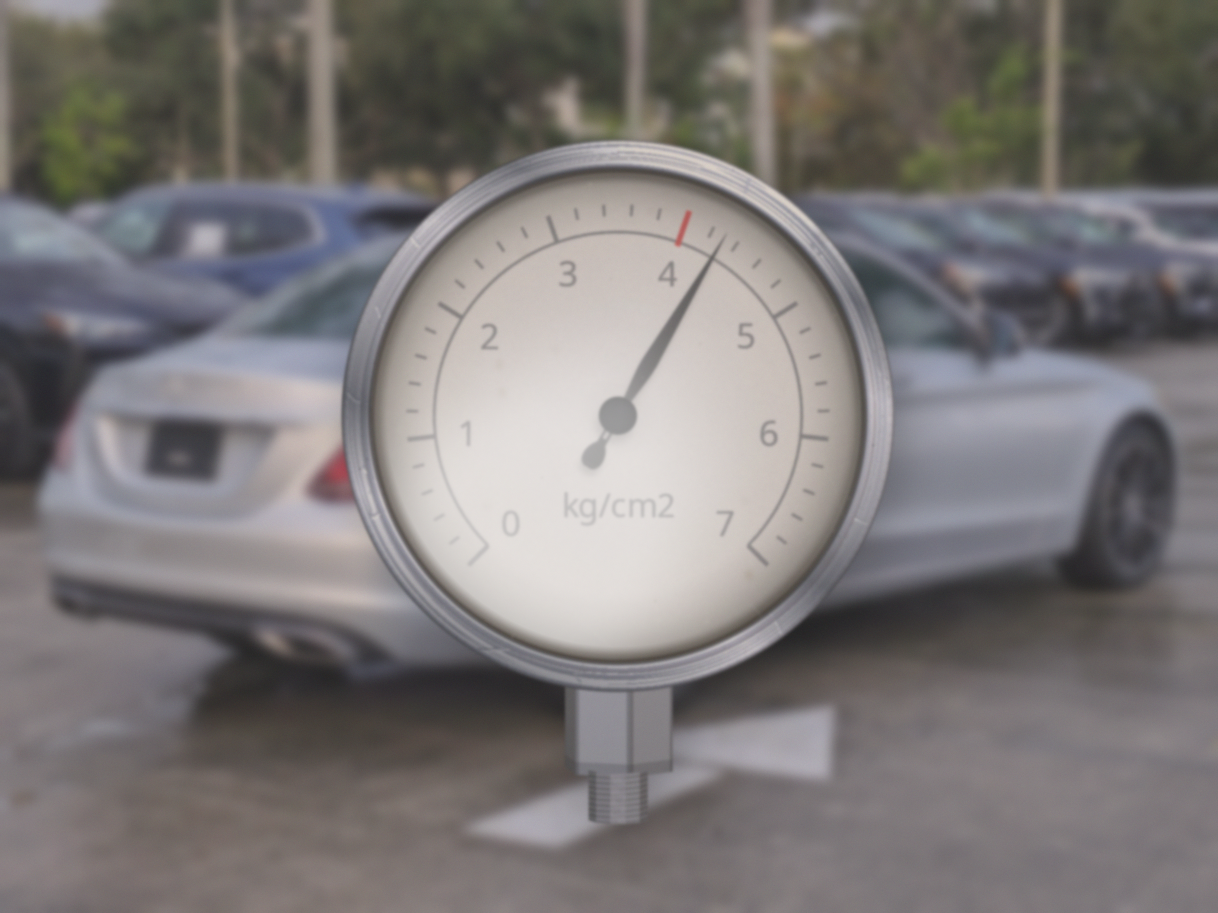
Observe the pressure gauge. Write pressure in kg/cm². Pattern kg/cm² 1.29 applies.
kg/cm² 4.3
